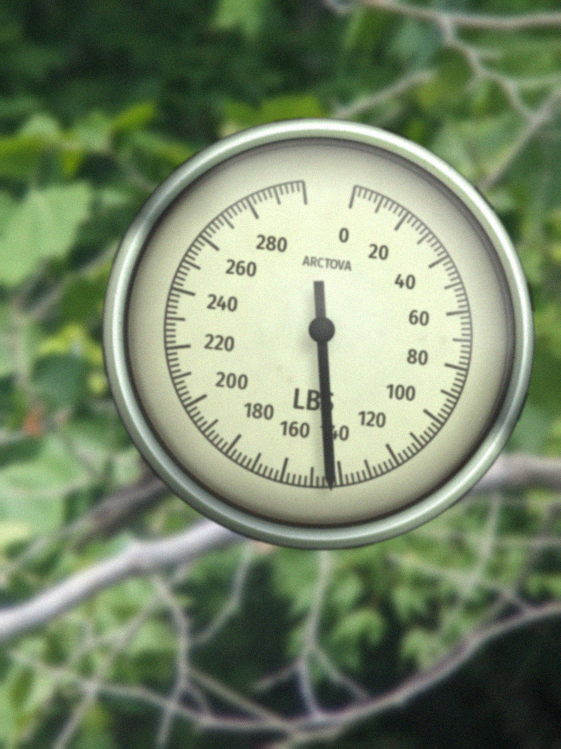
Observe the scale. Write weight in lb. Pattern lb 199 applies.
lb 144
